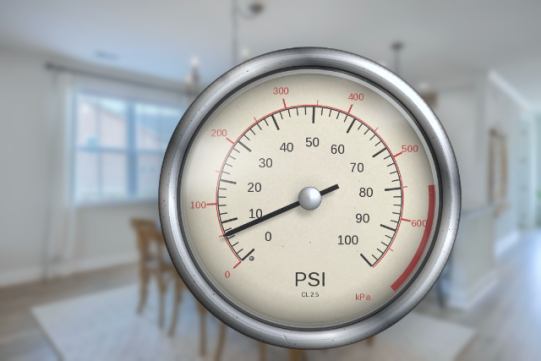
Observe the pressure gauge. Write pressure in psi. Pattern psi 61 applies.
psi 7
